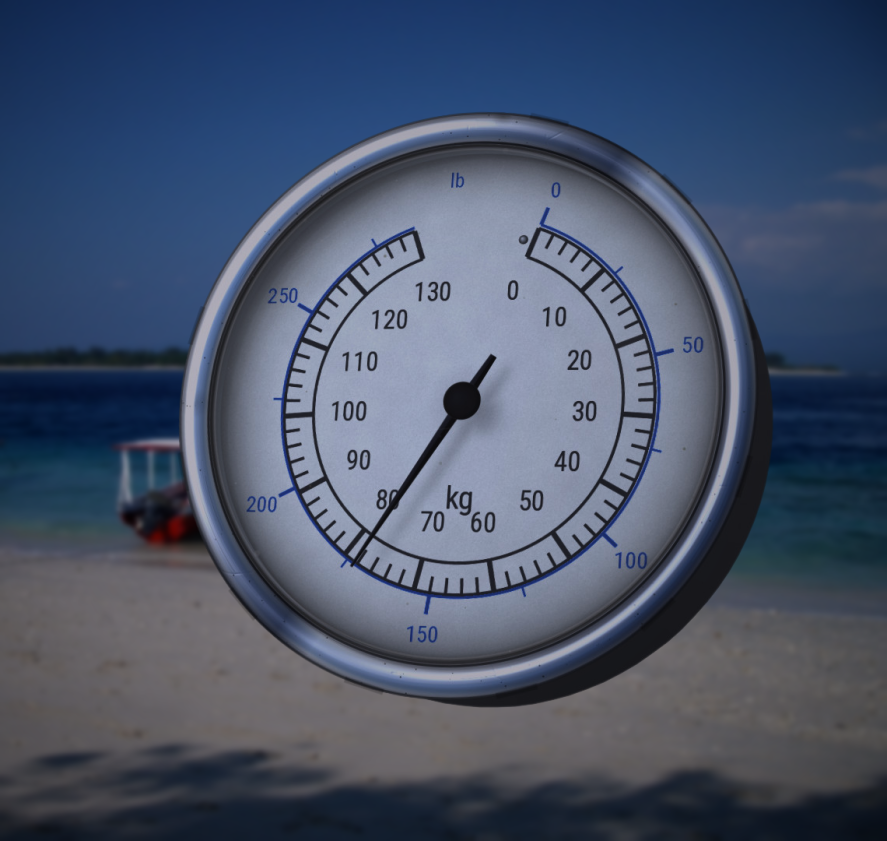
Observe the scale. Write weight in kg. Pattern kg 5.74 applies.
kg 78
